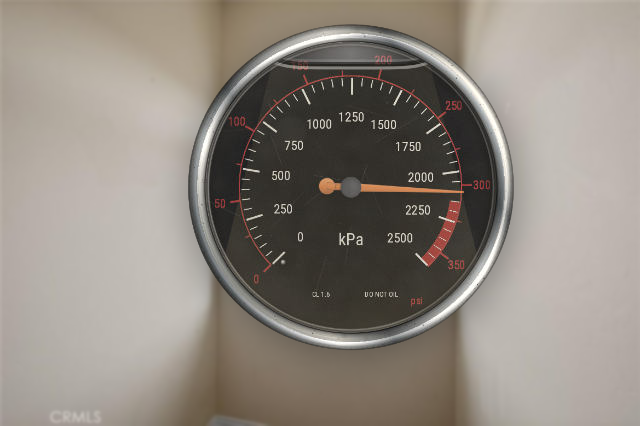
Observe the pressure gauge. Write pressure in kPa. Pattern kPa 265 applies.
kPa 2100
